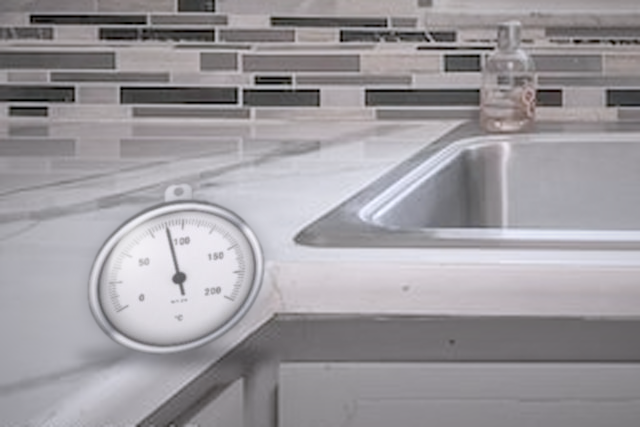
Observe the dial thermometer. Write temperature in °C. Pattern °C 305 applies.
°C 87.5
